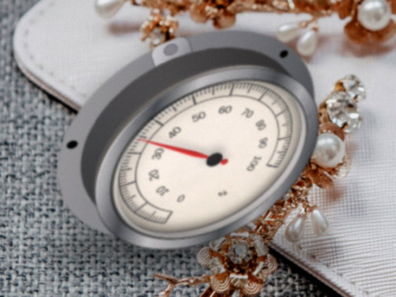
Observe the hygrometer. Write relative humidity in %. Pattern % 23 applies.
% 35
